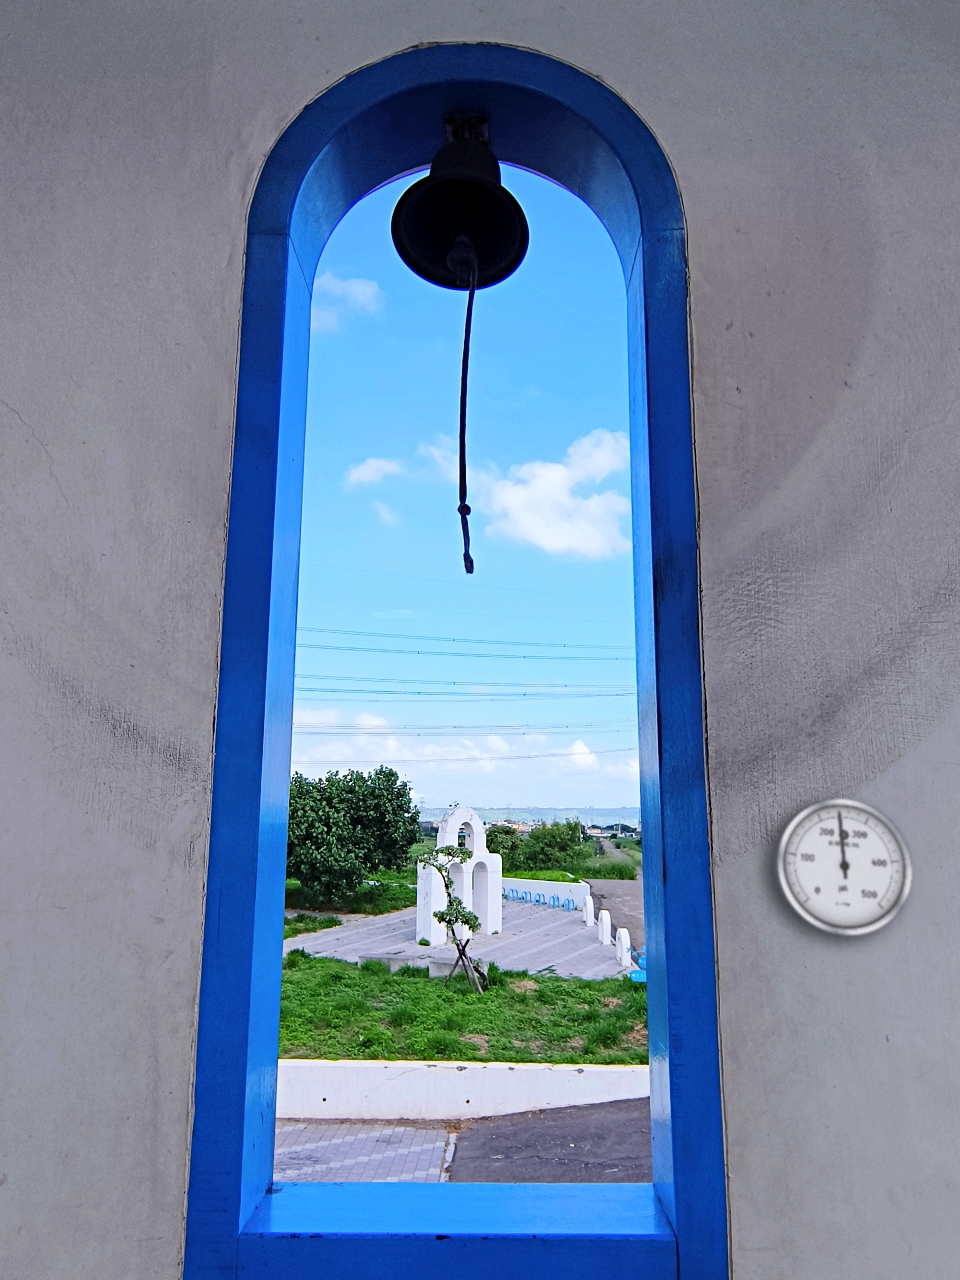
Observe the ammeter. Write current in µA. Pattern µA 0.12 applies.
µA 240
